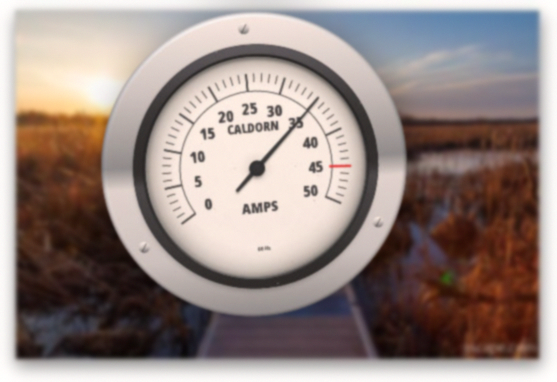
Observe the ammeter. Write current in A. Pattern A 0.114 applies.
A 35
